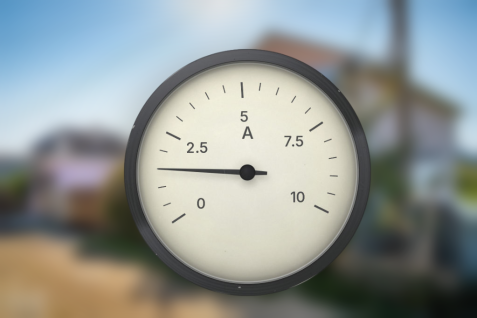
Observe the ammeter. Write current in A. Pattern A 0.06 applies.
A 1.5
